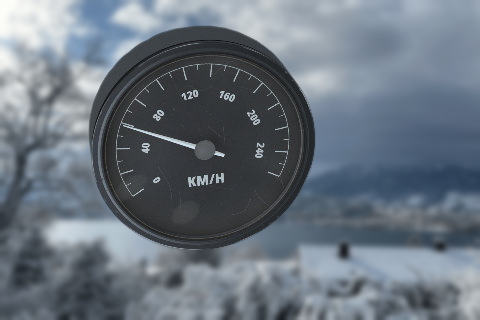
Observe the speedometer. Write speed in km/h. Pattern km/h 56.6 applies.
km/h 60
